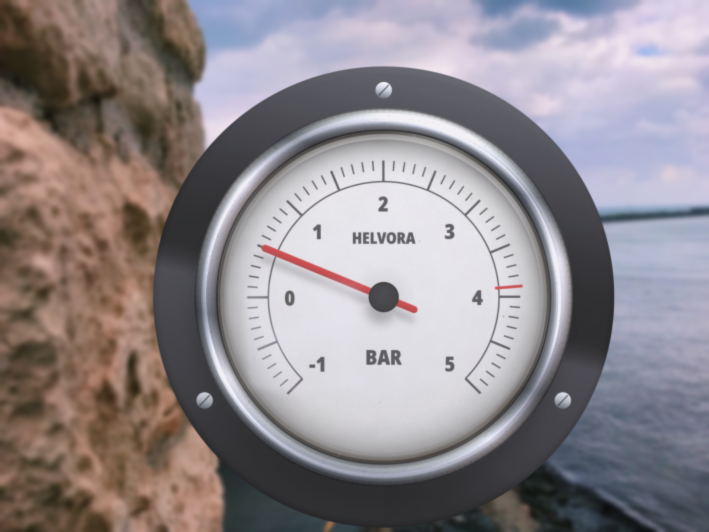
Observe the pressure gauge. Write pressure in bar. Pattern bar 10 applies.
bar 0.5
